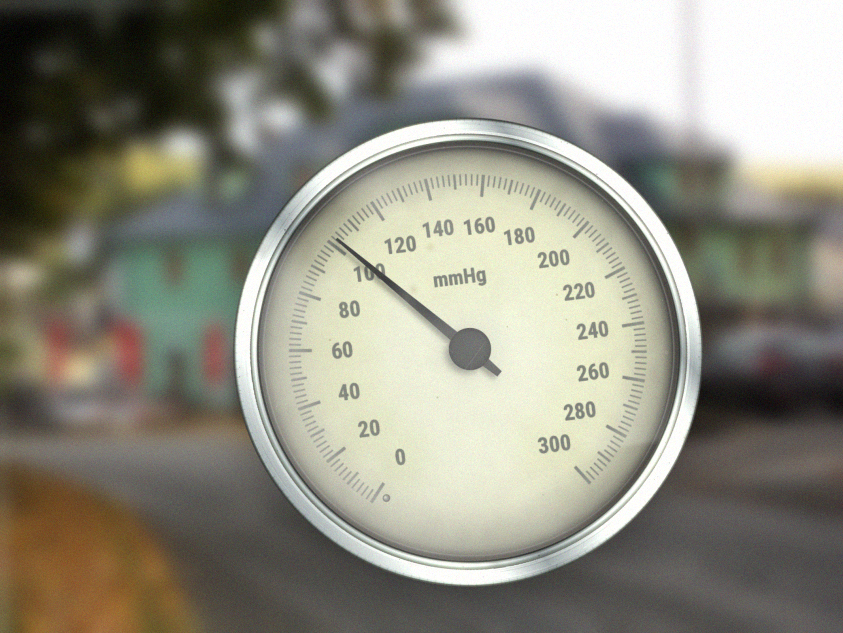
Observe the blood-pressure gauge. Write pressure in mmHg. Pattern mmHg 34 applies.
mmHg 102
